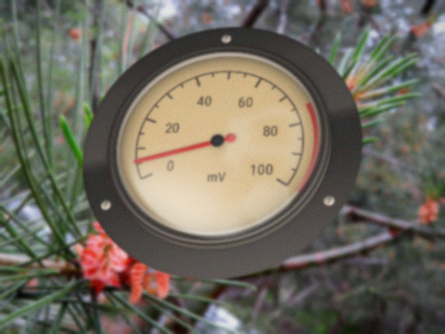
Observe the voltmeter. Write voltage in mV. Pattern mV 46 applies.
mV 5
